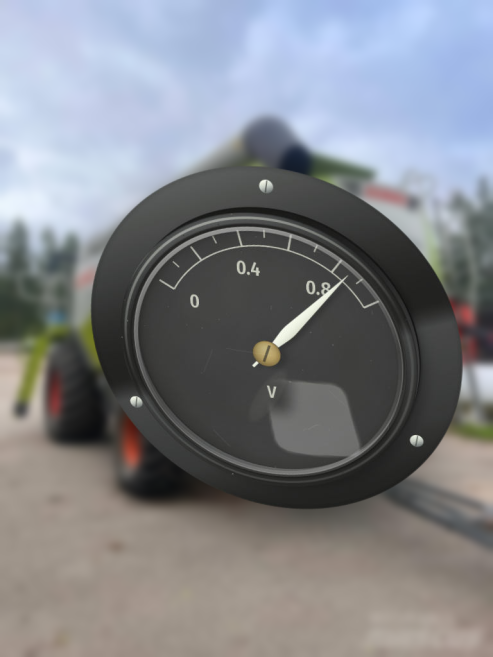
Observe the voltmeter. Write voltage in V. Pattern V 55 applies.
V 0.85
